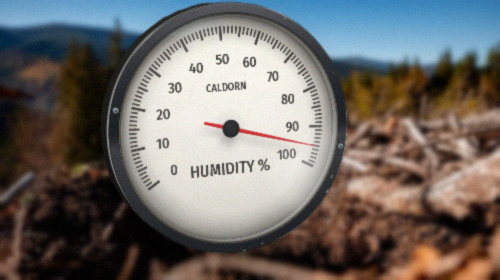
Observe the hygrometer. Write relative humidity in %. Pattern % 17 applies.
% 95
